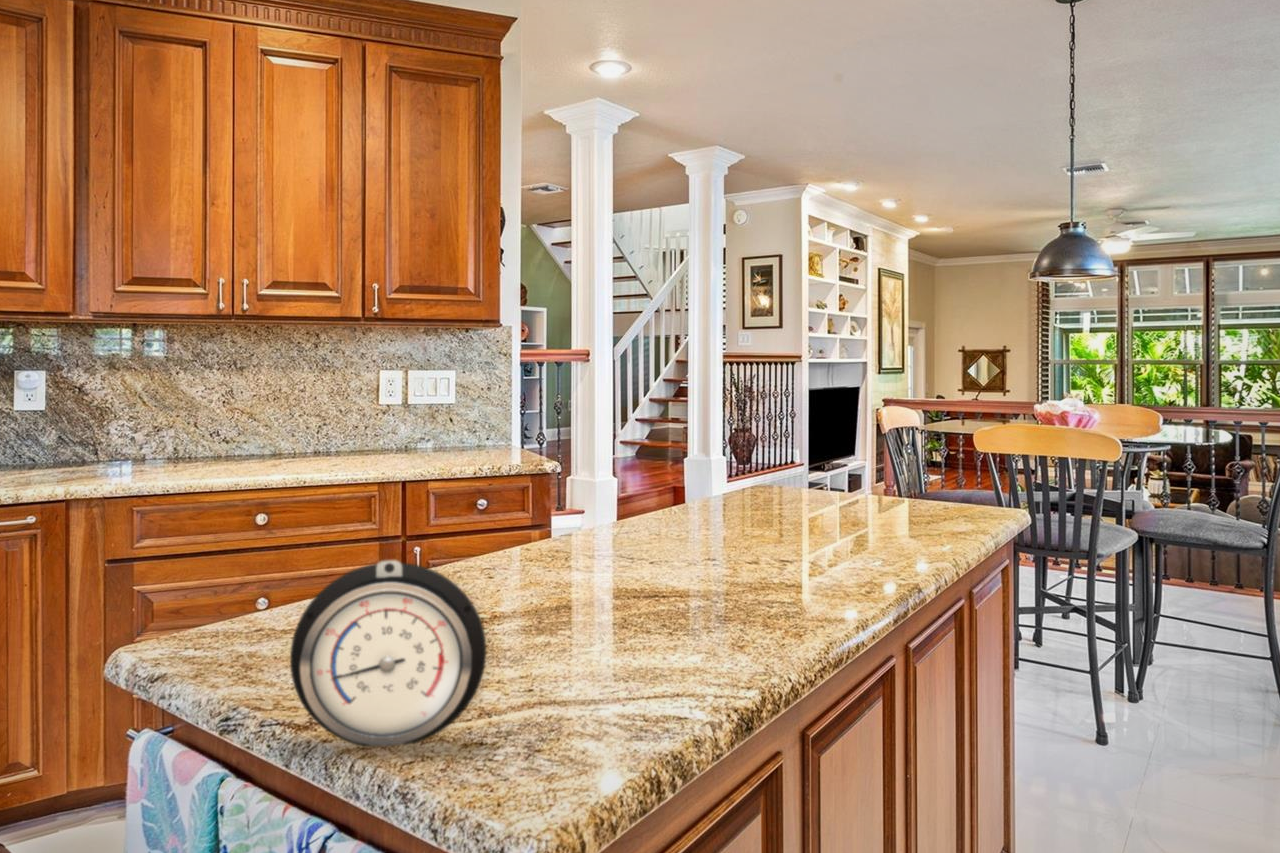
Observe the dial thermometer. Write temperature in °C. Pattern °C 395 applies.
°C -20
